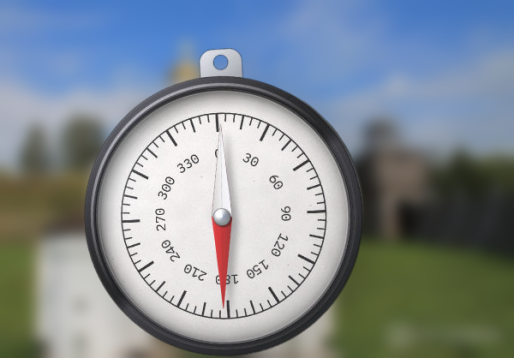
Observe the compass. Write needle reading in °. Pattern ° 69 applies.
° 182.5
